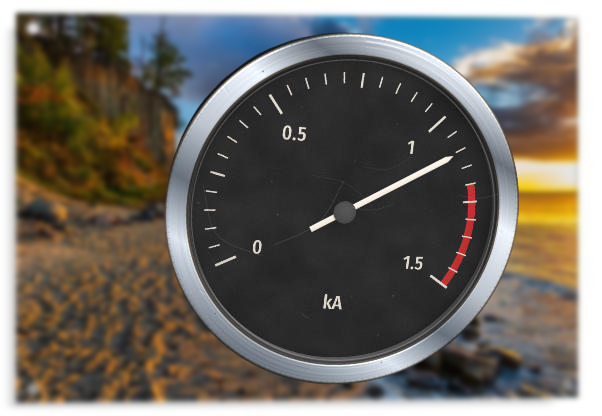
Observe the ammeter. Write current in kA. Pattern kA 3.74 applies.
kA 1.1
